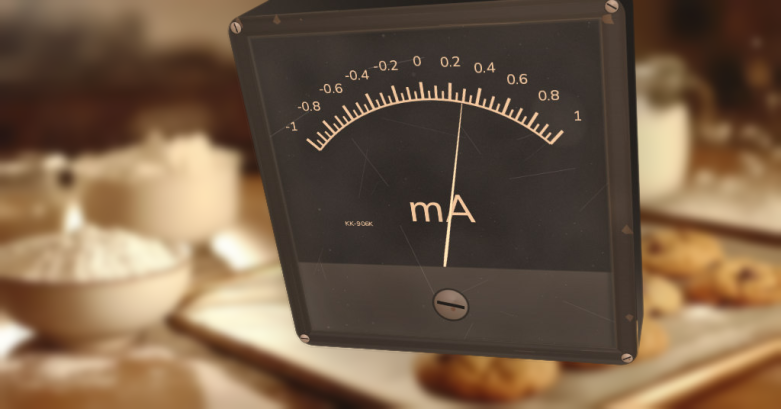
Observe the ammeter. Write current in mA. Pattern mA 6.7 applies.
mA 0.3
